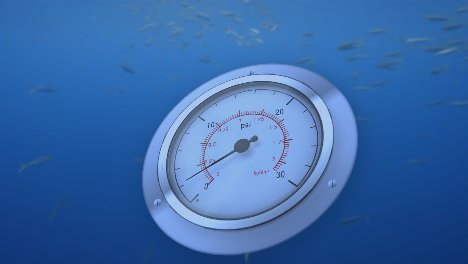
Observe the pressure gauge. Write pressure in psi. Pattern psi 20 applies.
psi 2
